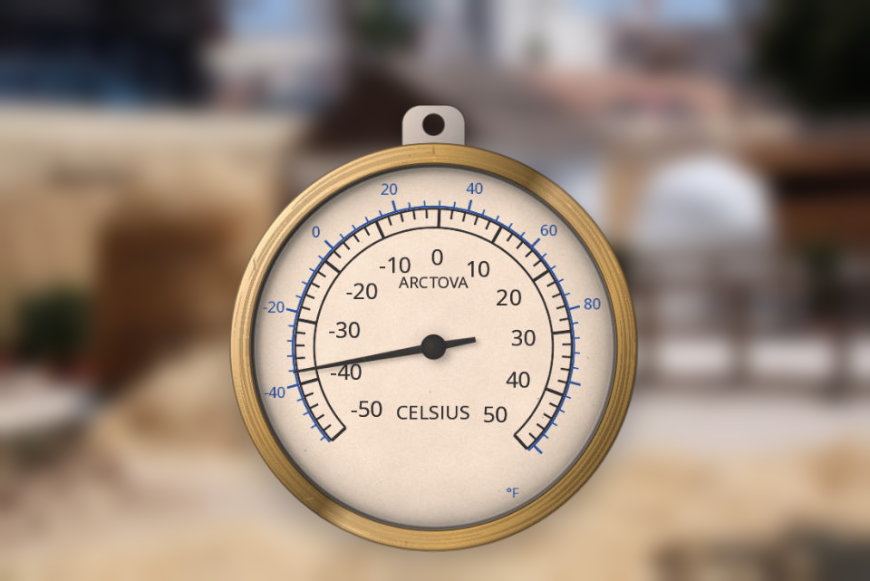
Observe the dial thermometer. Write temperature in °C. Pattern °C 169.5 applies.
°C -38
